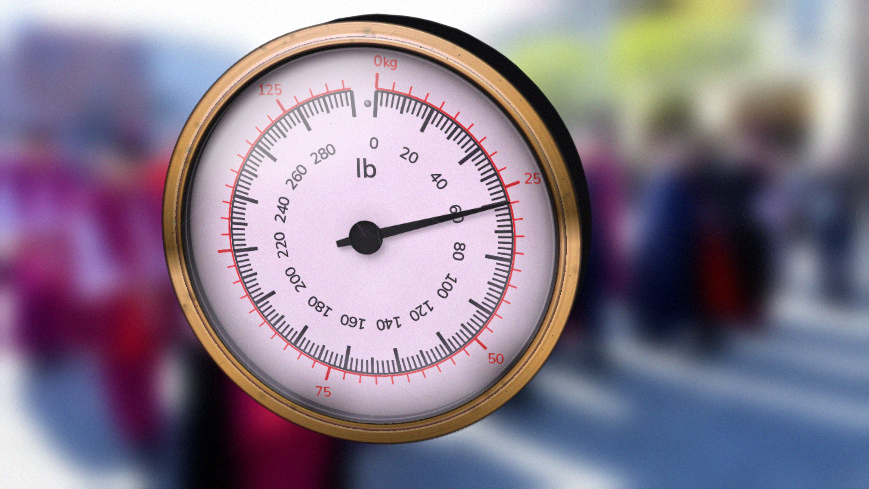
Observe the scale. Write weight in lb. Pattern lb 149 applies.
lb 60
